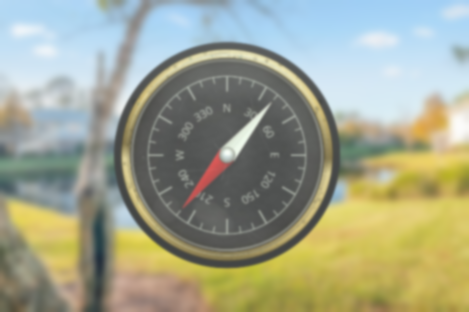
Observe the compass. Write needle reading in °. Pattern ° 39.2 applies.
° 220
